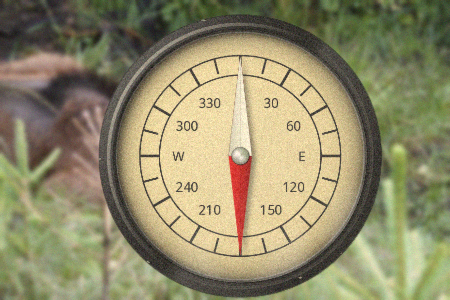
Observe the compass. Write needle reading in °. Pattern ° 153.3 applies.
° 180
